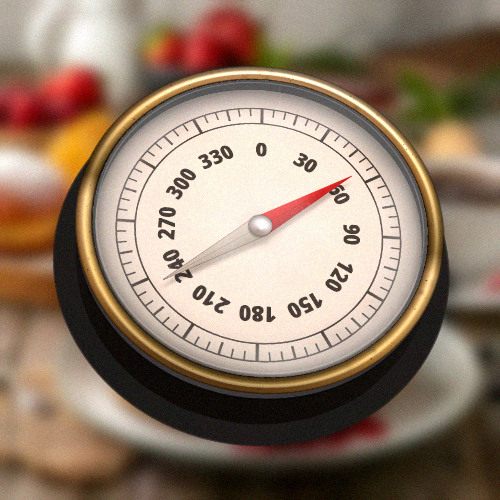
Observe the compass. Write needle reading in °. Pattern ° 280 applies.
° 55
